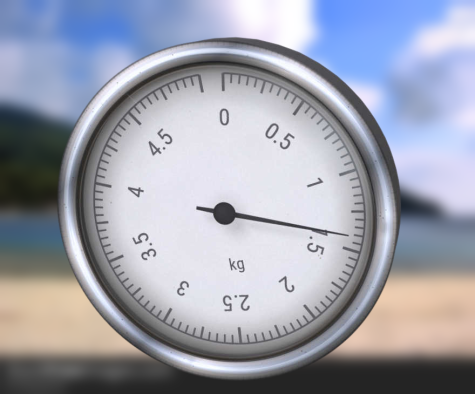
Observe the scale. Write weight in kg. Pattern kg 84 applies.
kg 1.4
